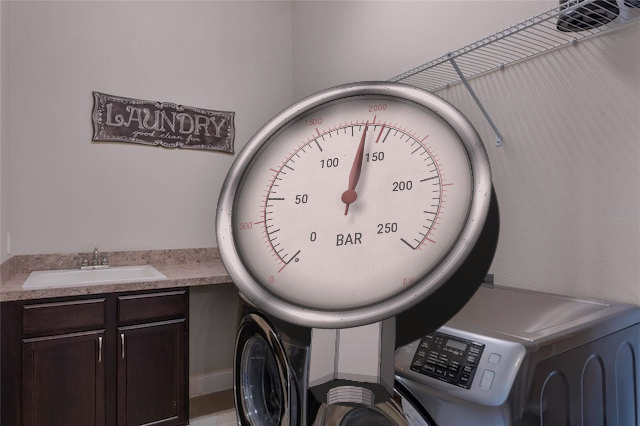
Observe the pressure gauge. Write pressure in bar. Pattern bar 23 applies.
bar 135
